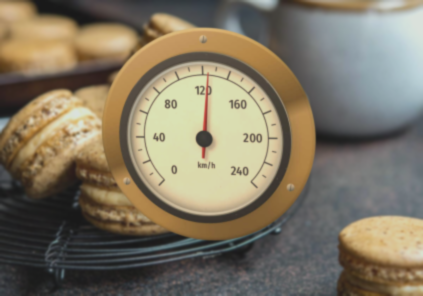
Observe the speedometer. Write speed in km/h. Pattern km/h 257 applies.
km/h 125
